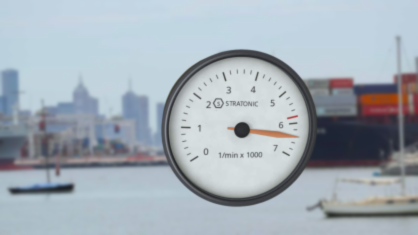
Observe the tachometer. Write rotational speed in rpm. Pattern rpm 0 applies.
rpm 6400
